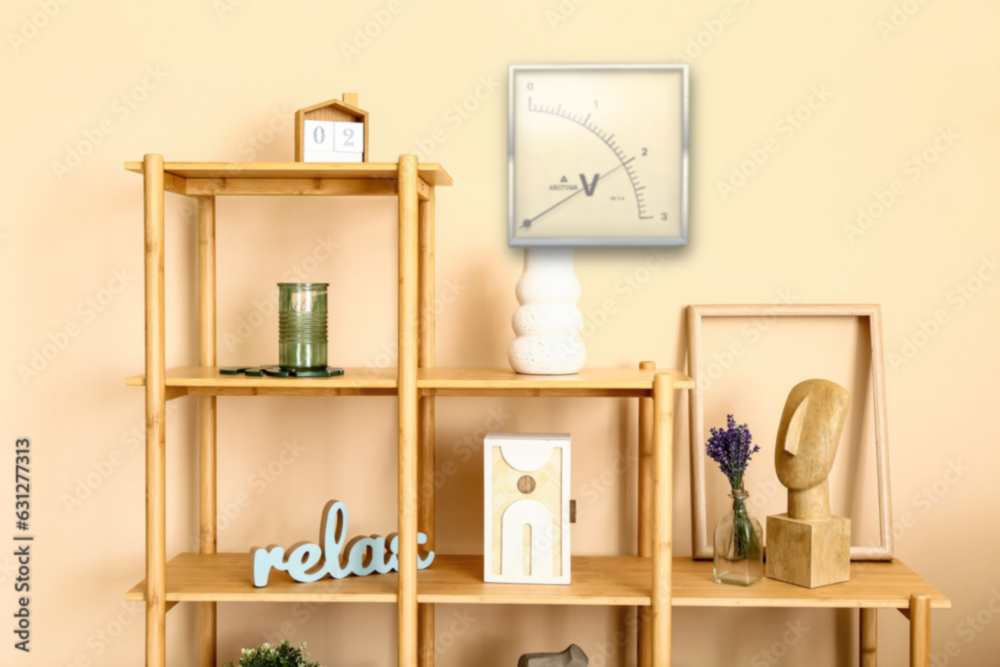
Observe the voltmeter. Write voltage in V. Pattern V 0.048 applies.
V 2
